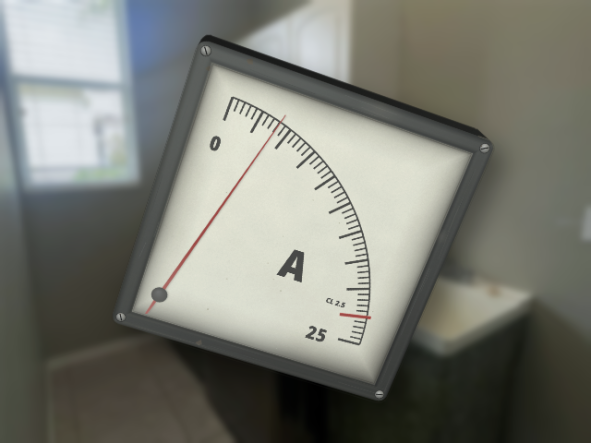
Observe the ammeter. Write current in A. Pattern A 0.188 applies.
A 4
